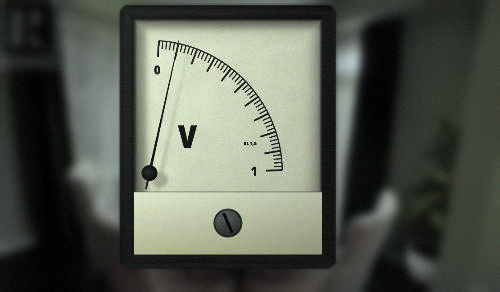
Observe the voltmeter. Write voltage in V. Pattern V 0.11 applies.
V 0.1
